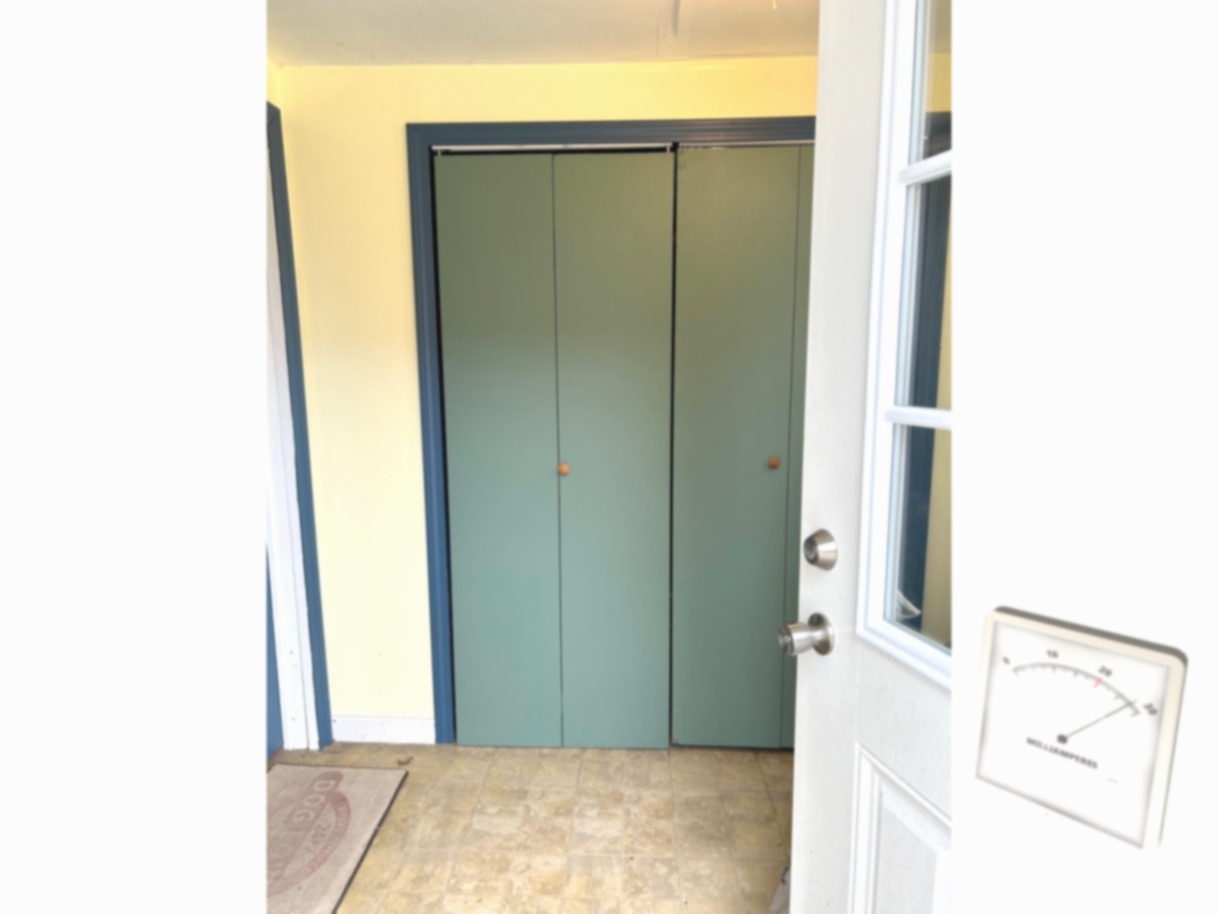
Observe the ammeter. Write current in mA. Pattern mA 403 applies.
mA 27.5
